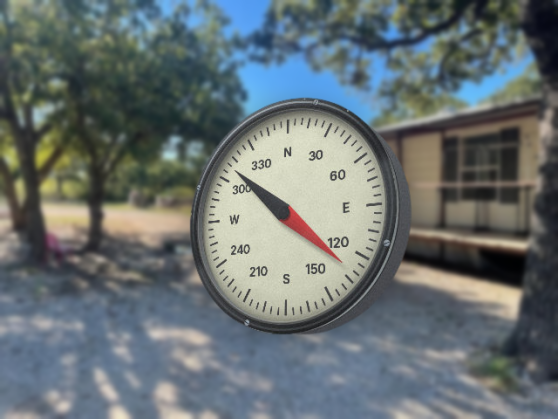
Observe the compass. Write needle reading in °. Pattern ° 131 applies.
° 130
